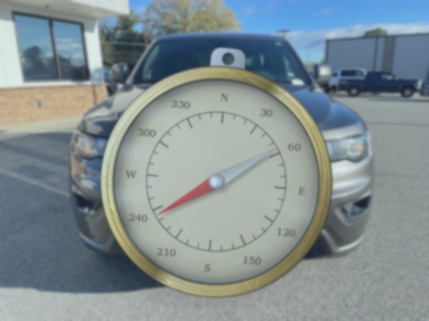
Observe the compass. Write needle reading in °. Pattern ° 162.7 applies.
° 235
